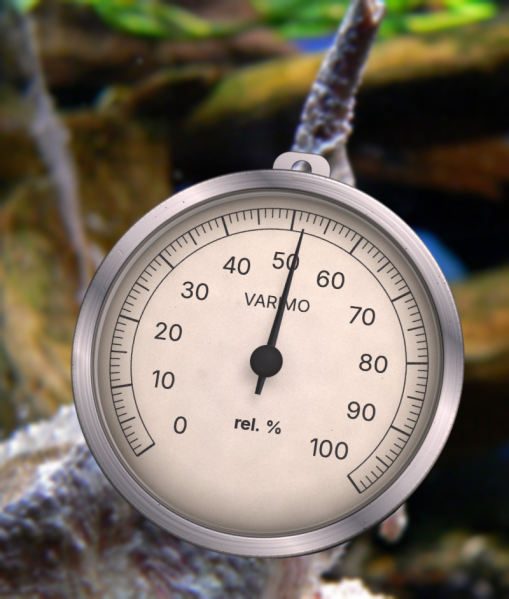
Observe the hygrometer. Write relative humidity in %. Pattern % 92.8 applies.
% 52
